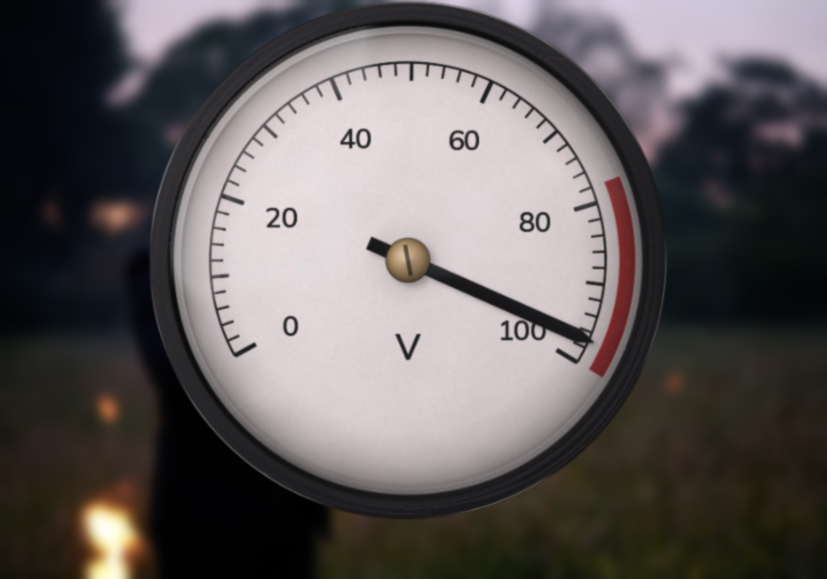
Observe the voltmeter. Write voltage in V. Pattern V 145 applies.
V 97
